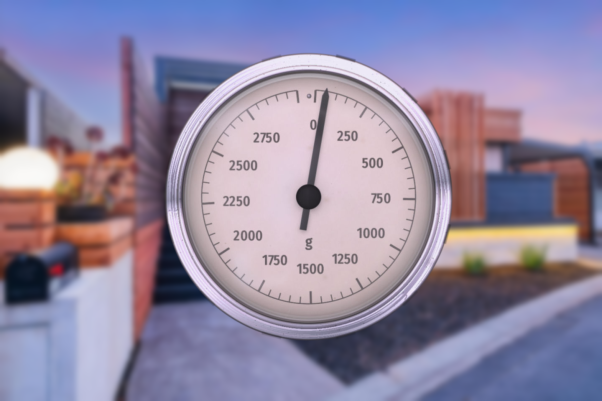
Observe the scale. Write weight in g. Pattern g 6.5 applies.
g 50
